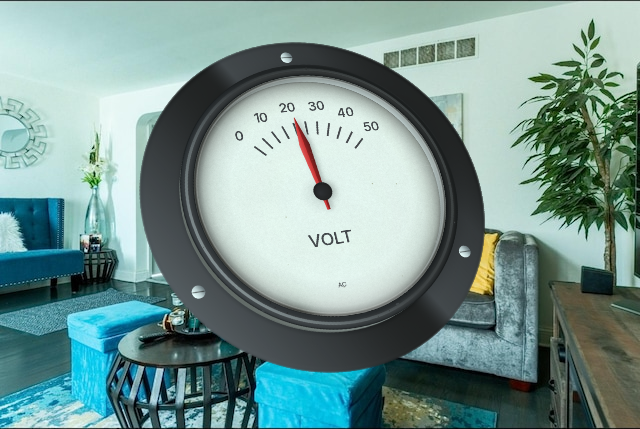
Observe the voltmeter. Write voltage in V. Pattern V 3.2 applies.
V 20
